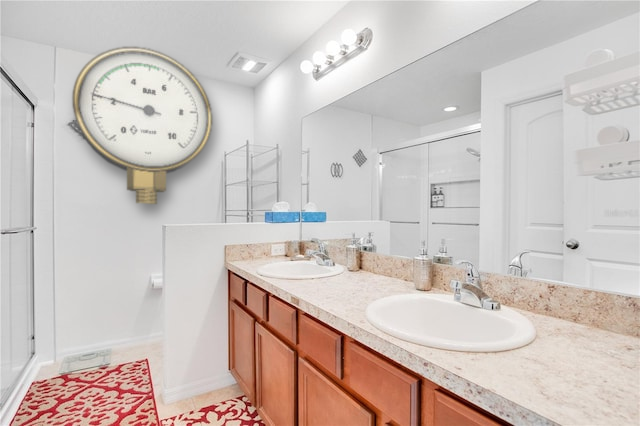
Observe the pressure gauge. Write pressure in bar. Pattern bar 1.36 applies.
bar 2
